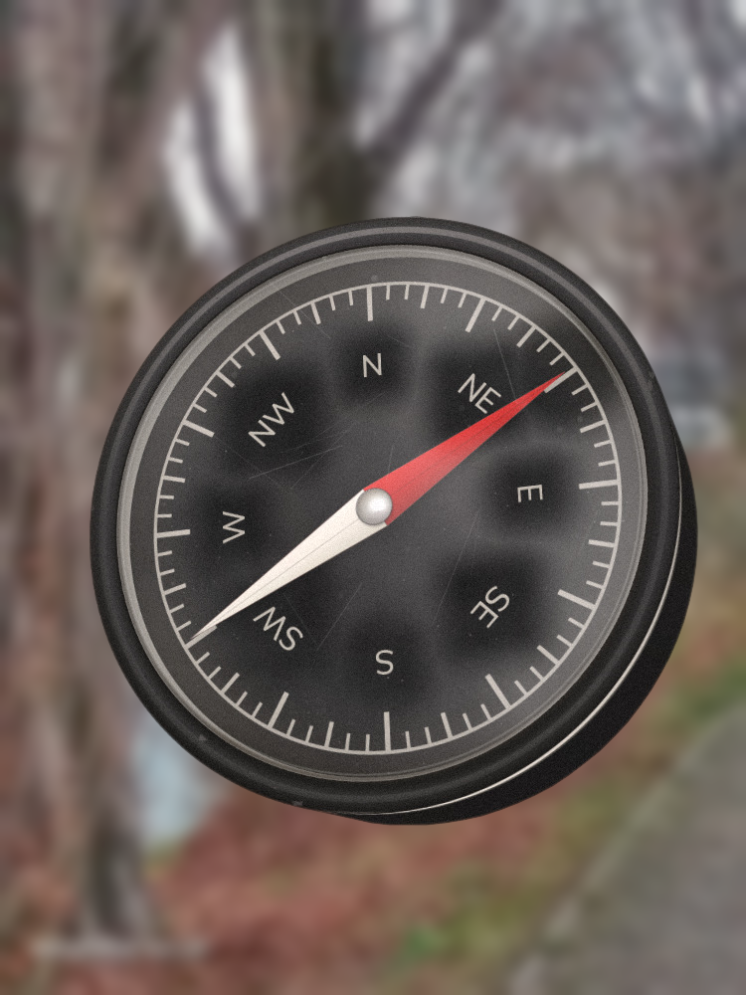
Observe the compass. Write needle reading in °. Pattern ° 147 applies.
° 60
